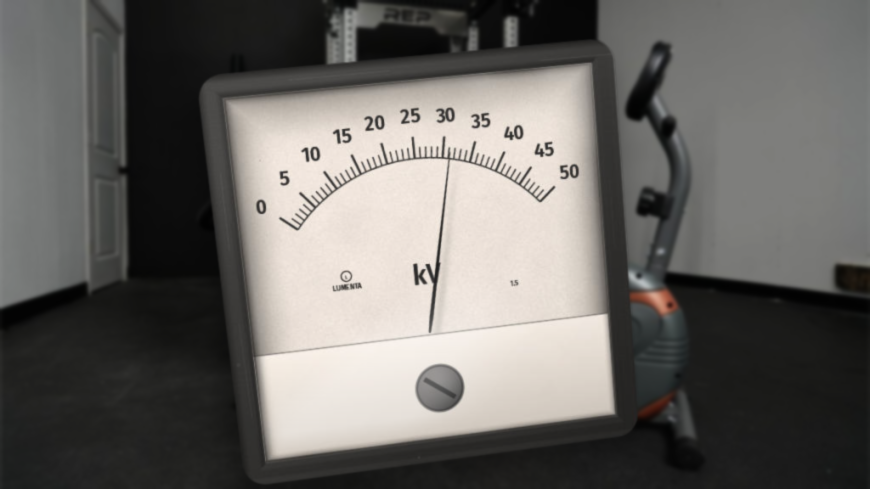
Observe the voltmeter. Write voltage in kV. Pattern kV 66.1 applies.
kV 31
